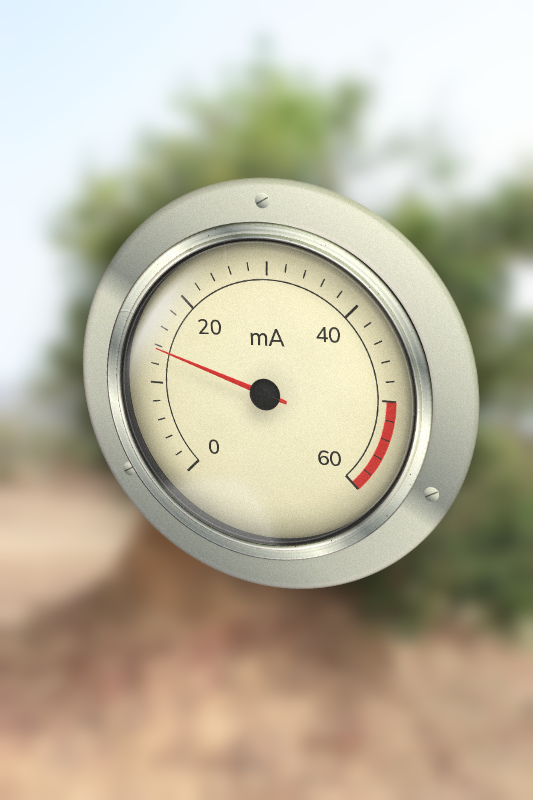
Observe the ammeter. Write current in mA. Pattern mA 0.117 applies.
mA 14
